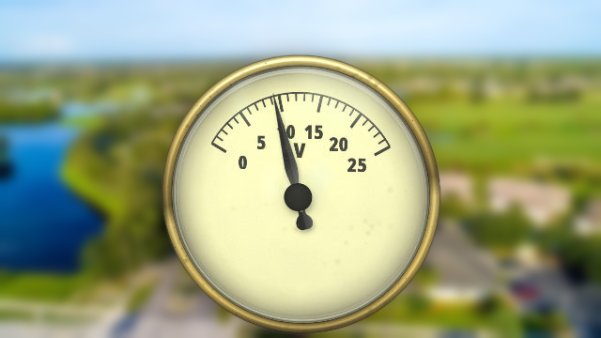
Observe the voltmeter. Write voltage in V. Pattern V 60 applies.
V 9.5
